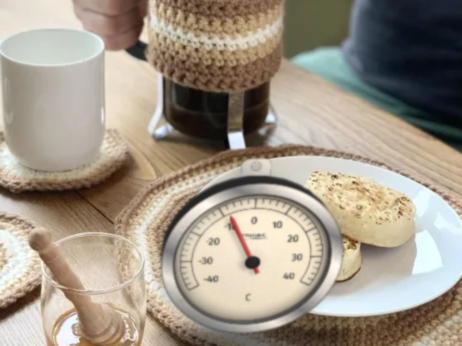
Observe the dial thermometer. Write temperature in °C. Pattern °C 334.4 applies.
°C -8
